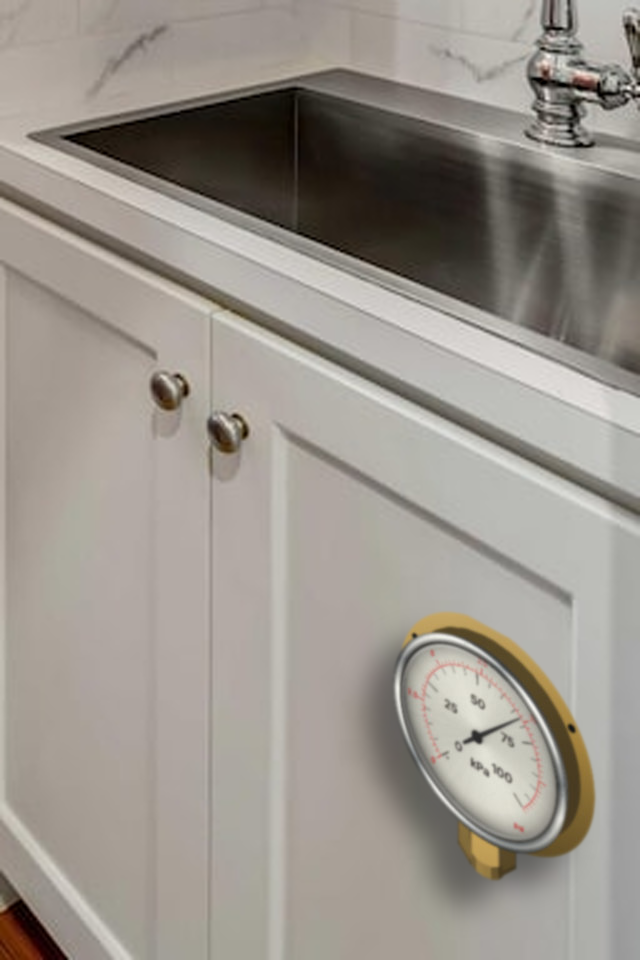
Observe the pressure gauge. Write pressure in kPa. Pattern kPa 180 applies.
kPa 67.5
